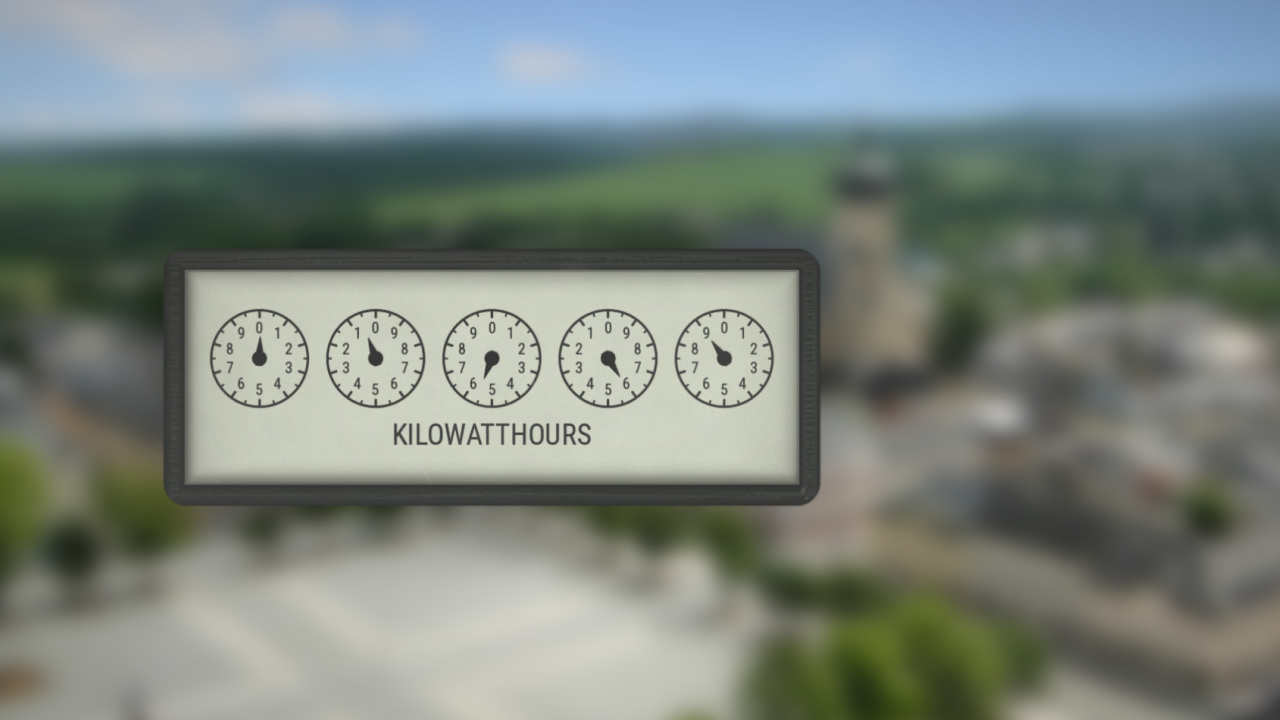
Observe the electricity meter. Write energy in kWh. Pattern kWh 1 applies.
kWh 559
